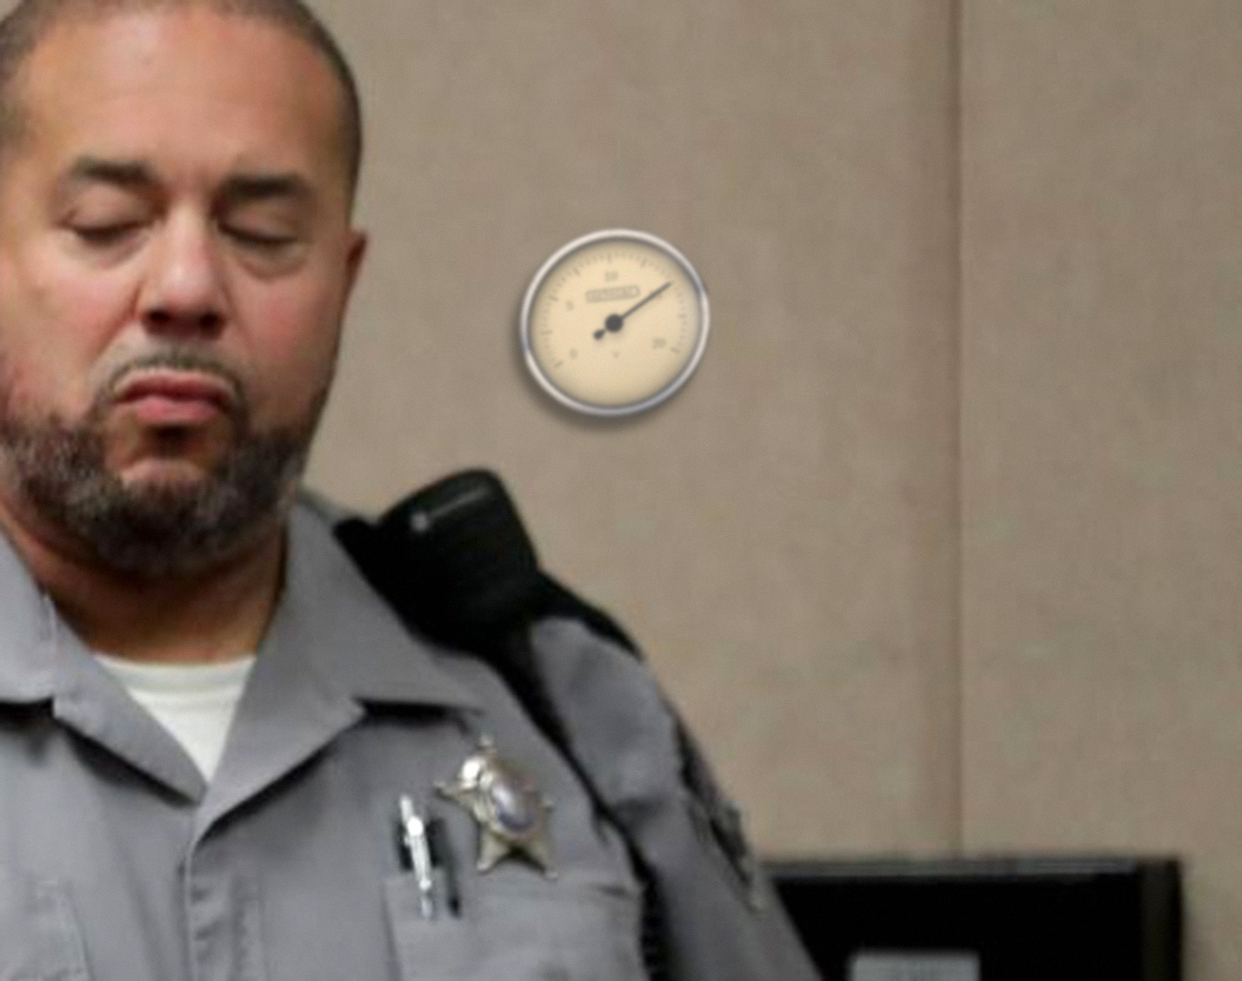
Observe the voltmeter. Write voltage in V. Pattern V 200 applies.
V 15
